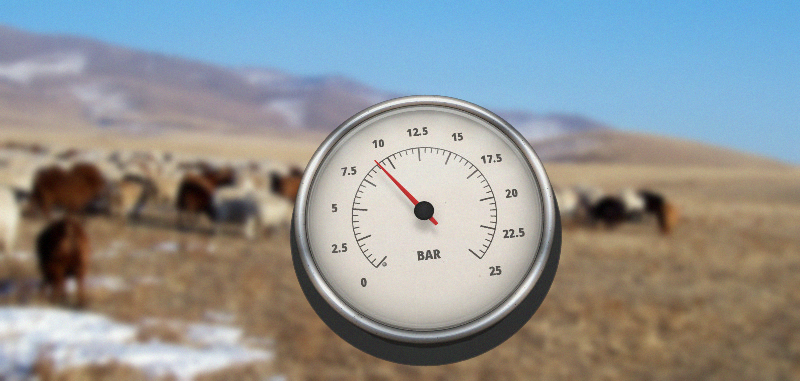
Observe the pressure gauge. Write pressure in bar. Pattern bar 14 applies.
bar 9
